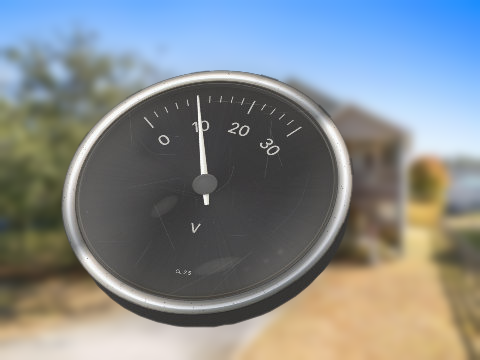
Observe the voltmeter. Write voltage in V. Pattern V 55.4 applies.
V 10
